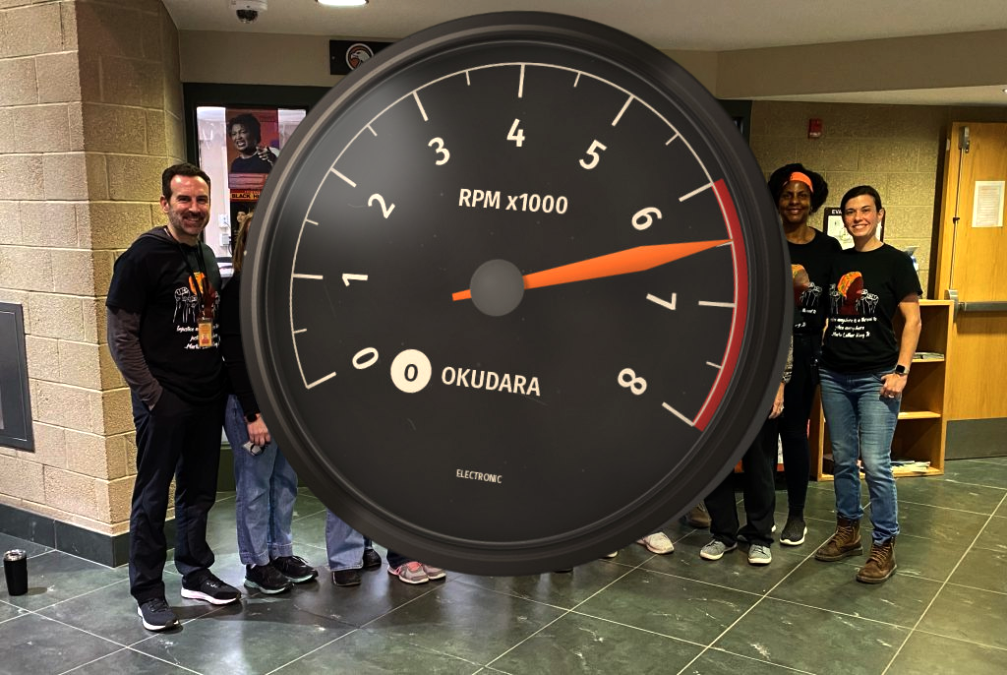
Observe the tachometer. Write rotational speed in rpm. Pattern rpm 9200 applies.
rpm 6500
